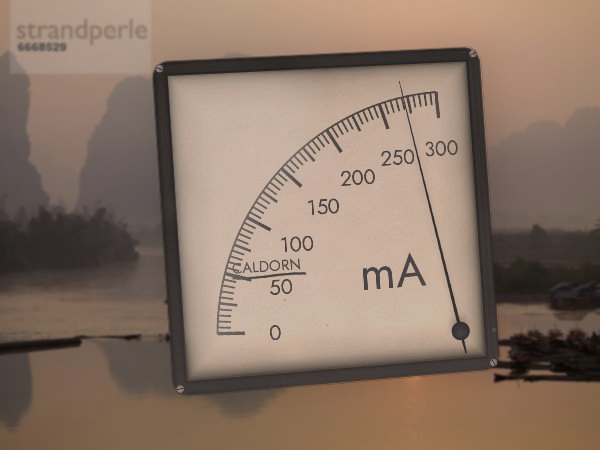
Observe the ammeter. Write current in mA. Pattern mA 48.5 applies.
mA 270
